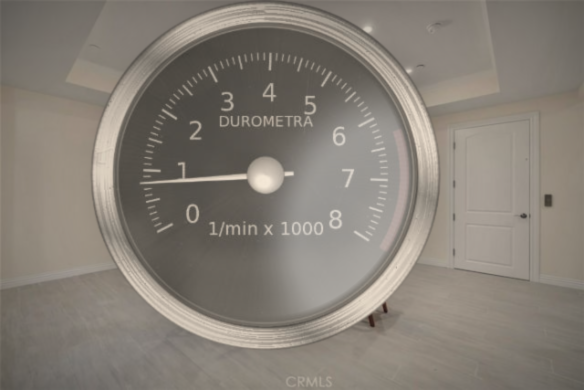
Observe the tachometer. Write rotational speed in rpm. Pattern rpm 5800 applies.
rpm 800
